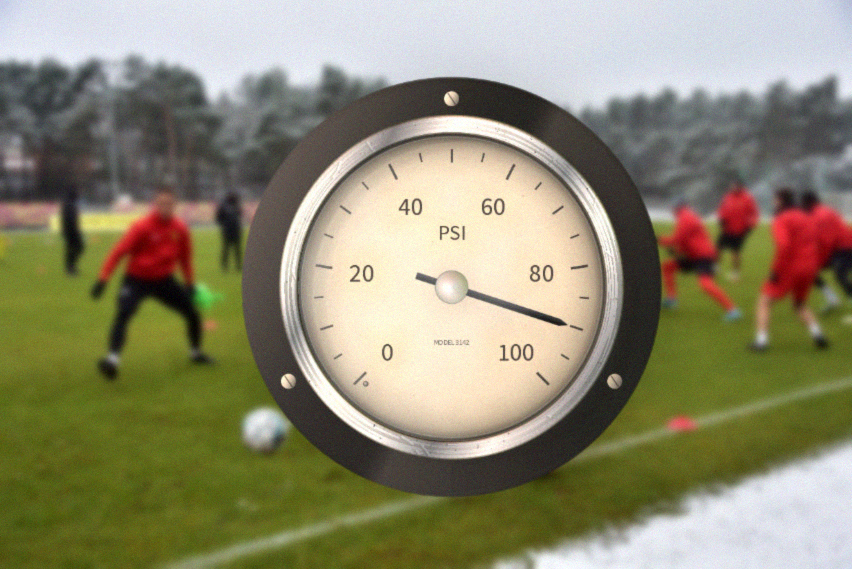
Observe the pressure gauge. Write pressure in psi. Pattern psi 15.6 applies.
psi 90
